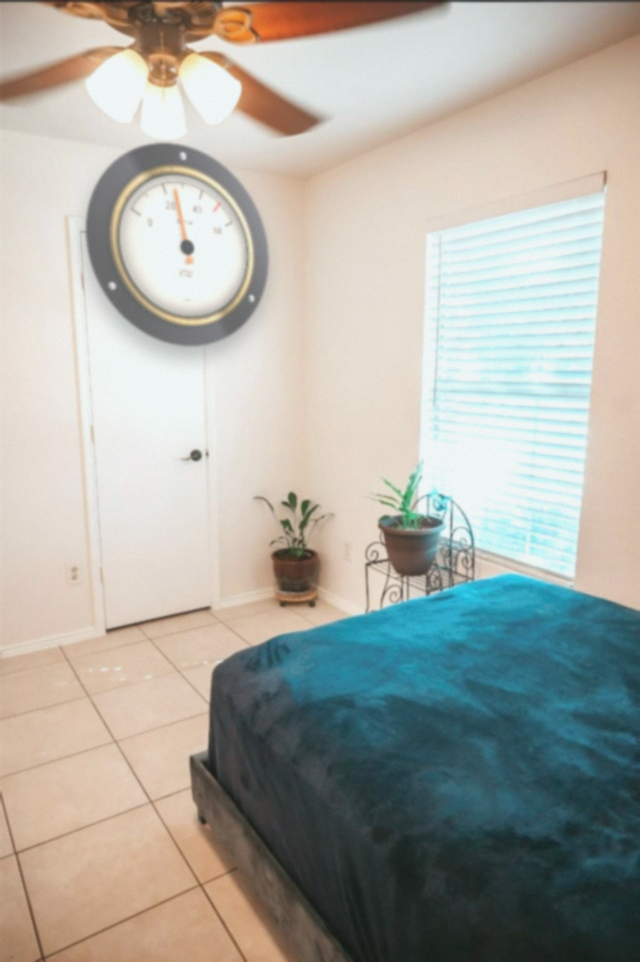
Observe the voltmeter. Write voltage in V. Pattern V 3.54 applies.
V 25
